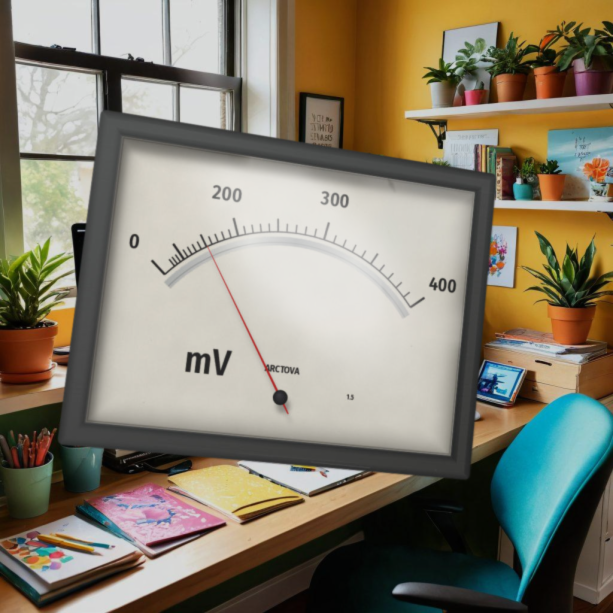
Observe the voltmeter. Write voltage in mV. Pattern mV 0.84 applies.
mV 150
